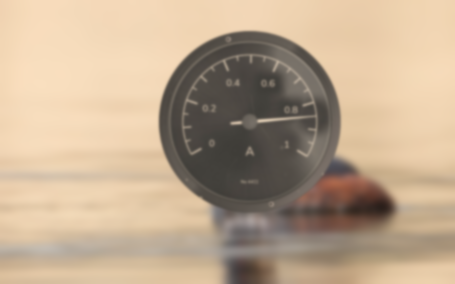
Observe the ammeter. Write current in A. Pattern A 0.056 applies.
A 0.85
